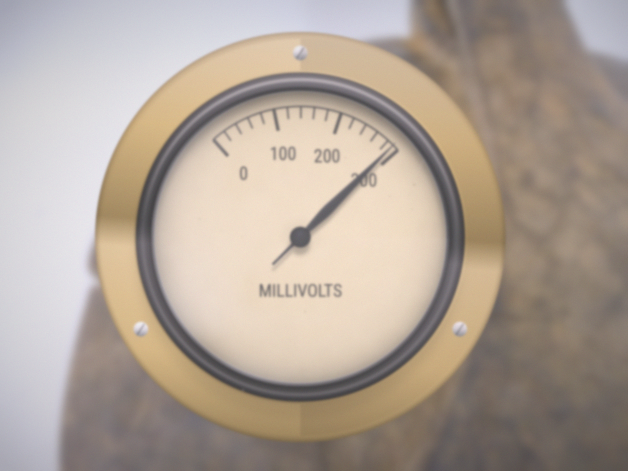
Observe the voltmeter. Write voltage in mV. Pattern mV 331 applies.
mV 290
